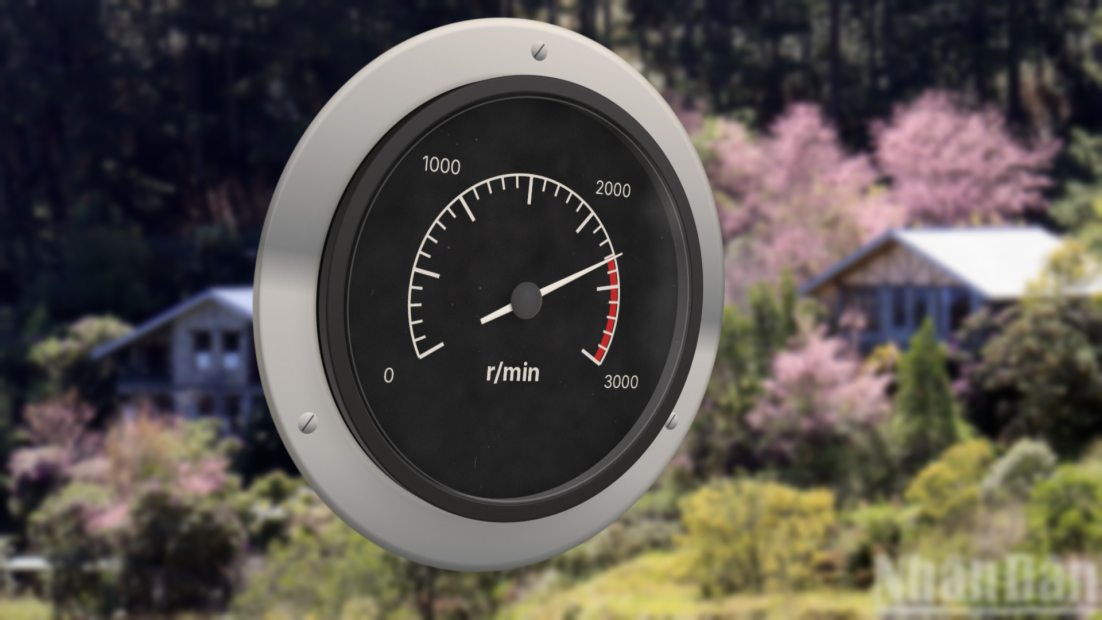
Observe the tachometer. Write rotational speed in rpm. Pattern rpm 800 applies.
rpm 2300
